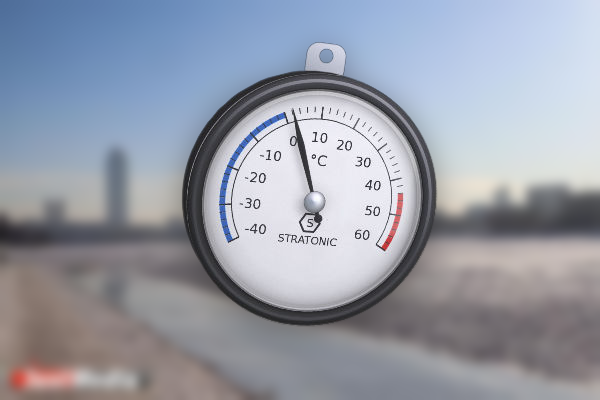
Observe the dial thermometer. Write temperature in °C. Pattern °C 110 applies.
°C 2
